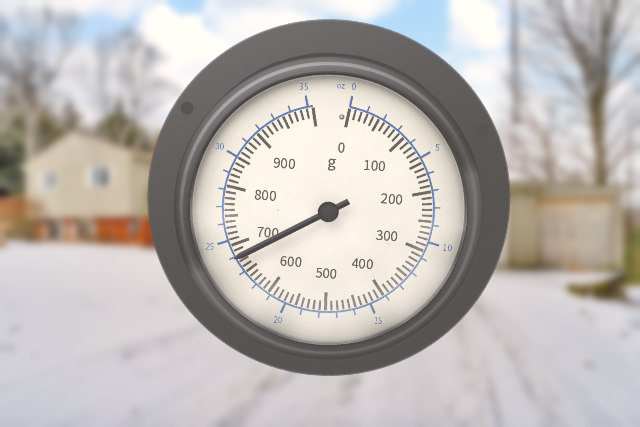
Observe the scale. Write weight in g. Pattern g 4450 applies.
g 680
